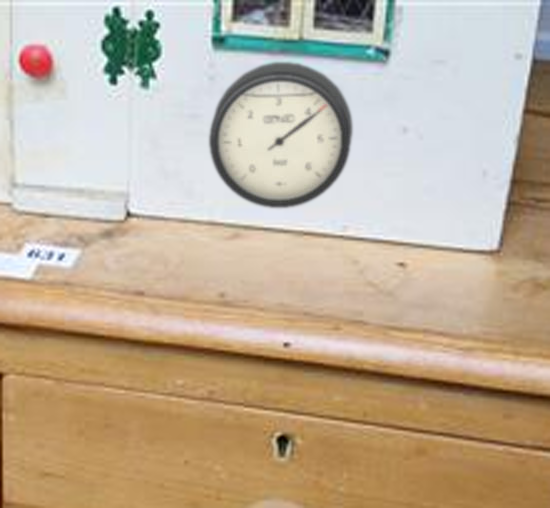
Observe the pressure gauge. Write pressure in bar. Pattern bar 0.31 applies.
bar 4.2
